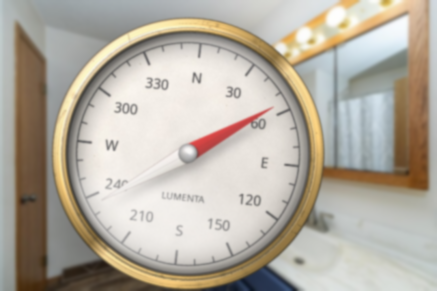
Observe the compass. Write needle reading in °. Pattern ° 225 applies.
° 55
